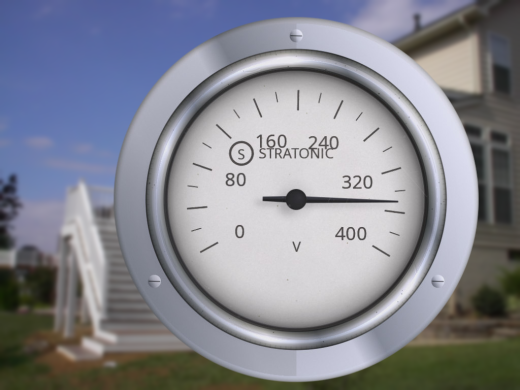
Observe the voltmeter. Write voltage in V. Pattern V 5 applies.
V 350
